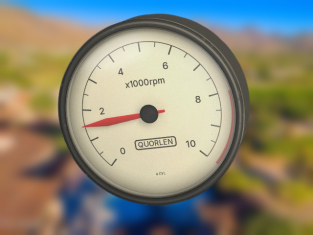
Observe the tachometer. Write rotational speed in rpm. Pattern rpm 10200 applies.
rpm 1500
